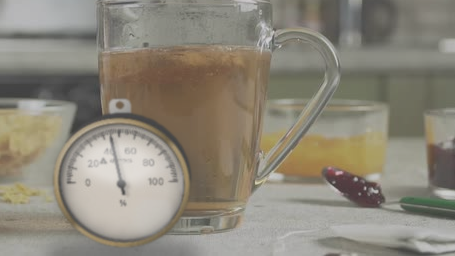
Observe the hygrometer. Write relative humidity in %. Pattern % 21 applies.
% 45
